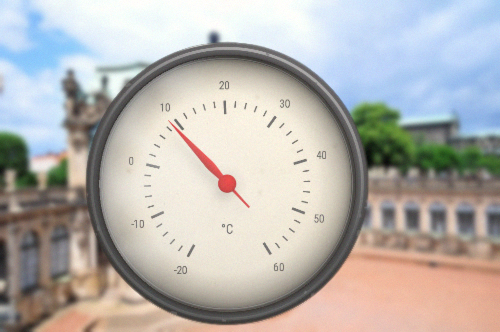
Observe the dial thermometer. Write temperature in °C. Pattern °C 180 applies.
°C 9
